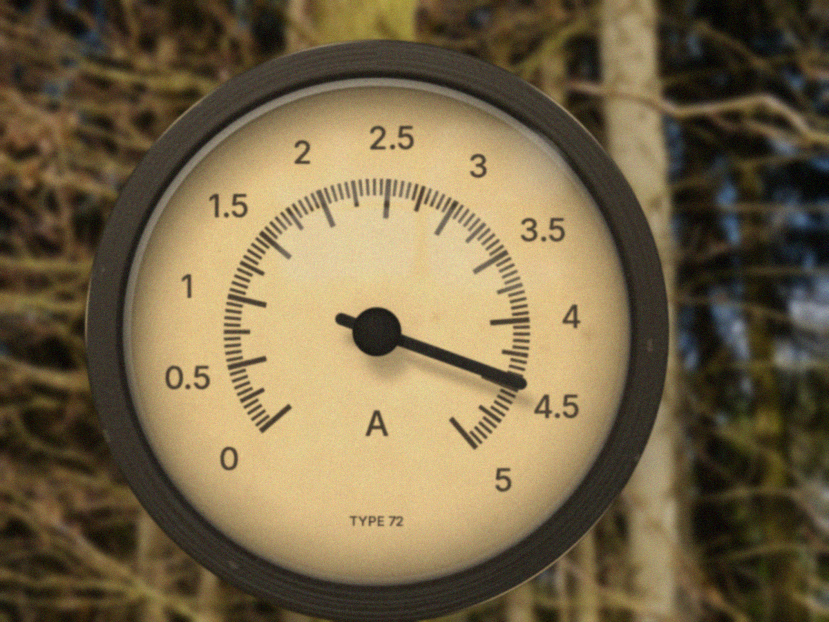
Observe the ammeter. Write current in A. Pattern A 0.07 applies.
A 4.45
